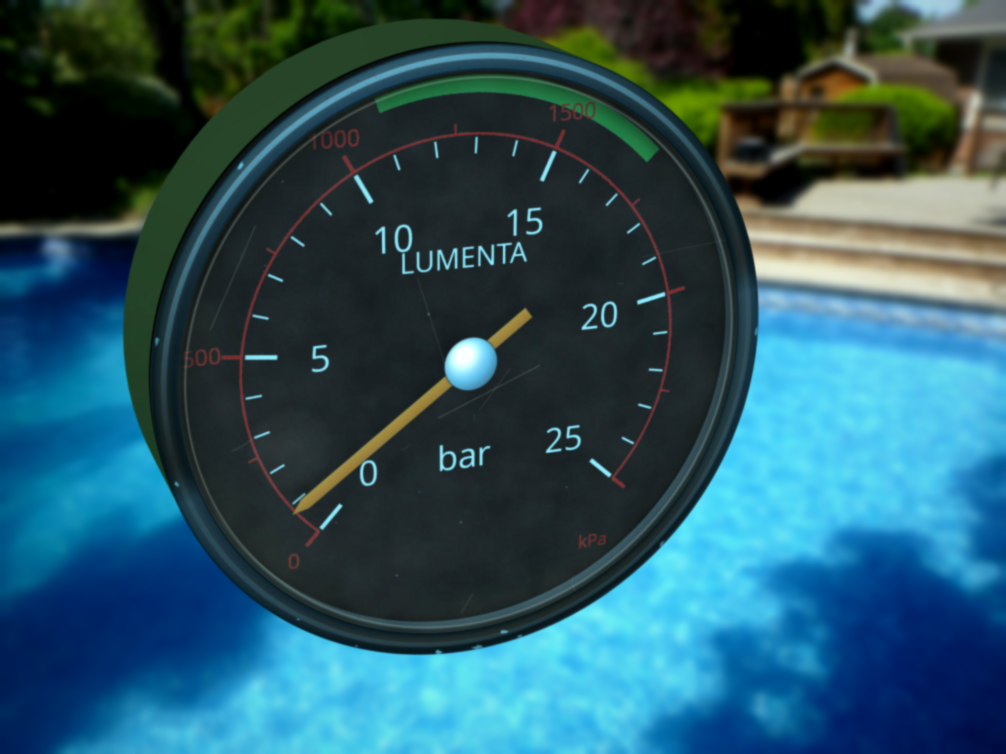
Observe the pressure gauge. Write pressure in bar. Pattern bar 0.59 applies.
bar 1
